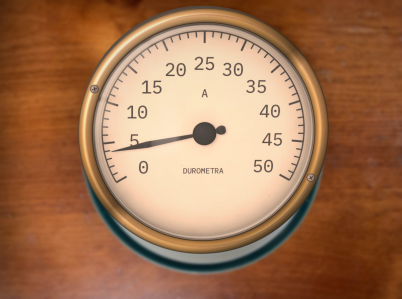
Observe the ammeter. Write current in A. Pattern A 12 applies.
A 4
